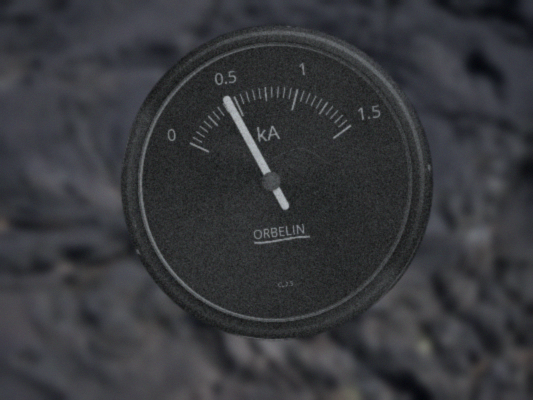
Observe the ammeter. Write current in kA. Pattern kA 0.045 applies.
kA 0.45
